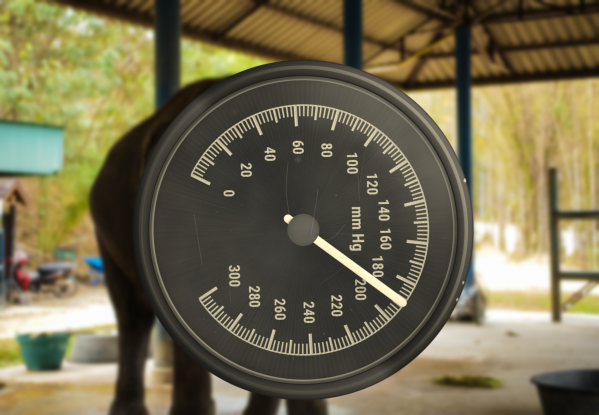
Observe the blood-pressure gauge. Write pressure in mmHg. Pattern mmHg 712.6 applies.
mmHg 190
